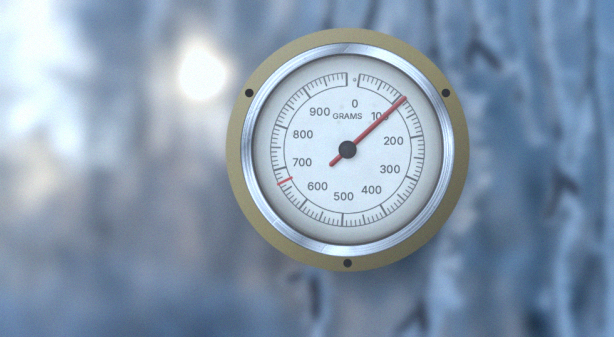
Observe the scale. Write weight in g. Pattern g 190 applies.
g 110
